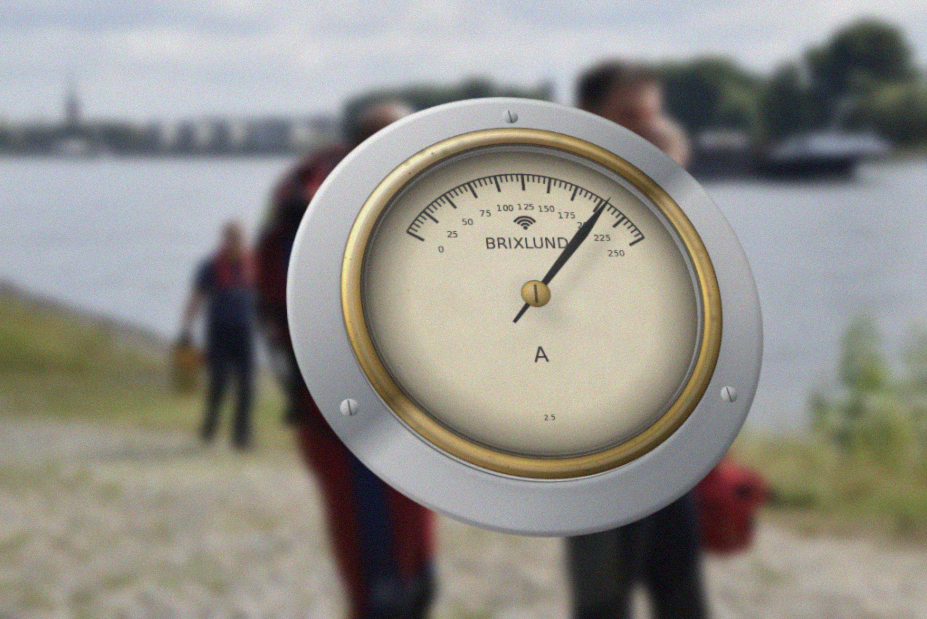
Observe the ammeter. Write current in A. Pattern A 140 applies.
A 205
